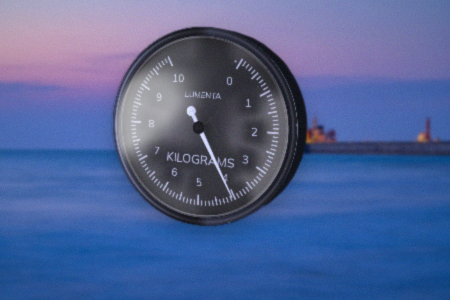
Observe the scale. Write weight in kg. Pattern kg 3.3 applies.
kg 4
